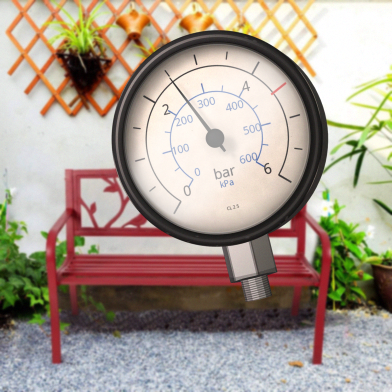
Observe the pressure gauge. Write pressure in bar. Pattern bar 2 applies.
bar 2.5
